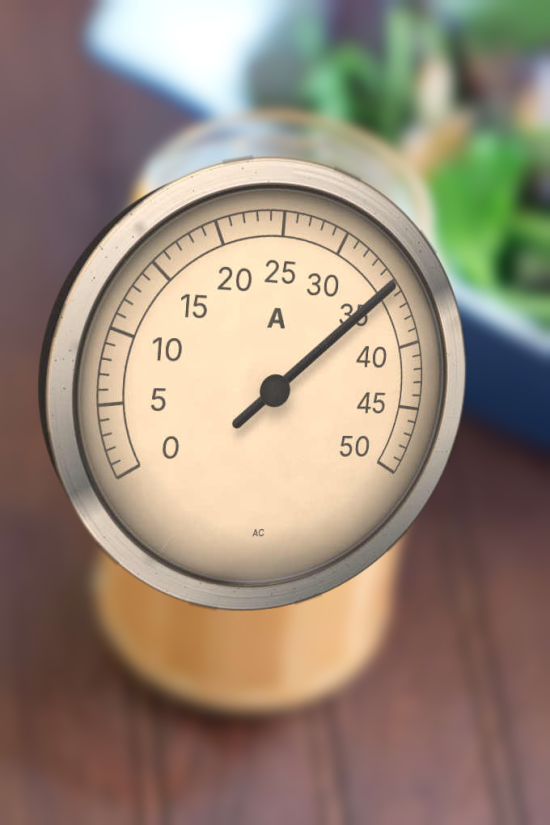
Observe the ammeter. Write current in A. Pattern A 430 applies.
A 35
